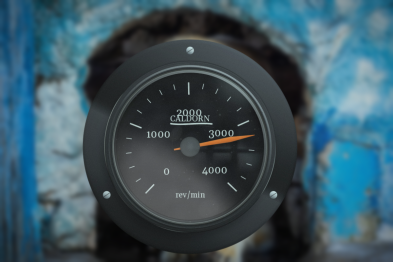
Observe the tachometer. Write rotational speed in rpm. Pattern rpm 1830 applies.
rpm 3200
